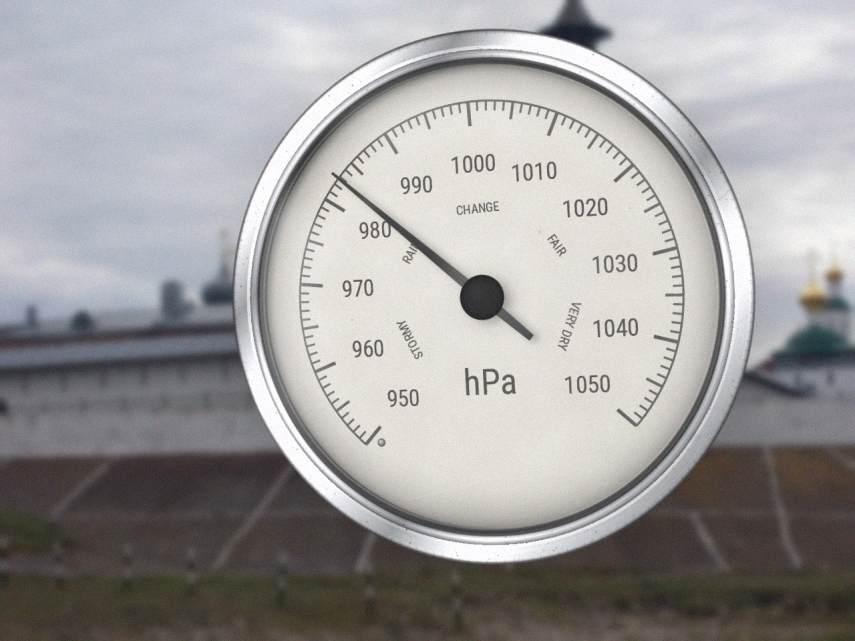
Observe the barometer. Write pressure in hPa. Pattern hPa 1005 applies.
hPa 983
